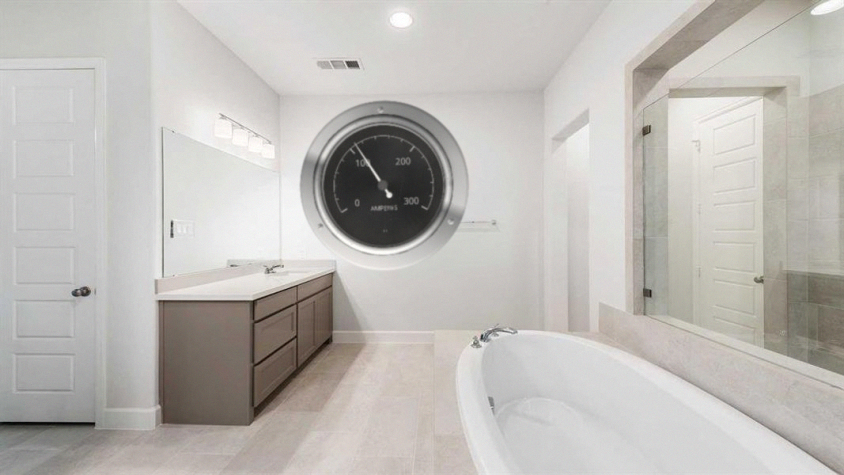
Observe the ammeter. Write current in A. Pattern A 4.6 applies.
A 110
